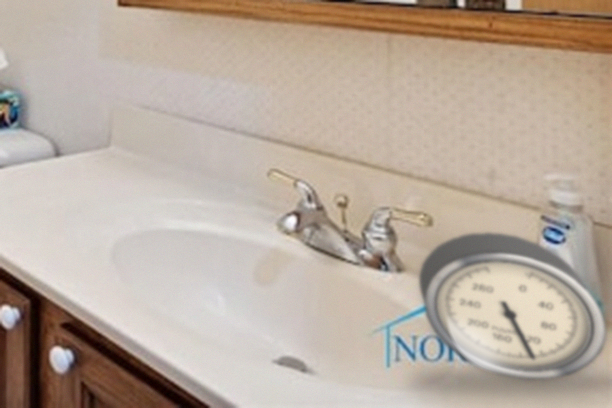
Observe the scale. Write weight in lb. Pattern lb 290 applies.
lb 130
